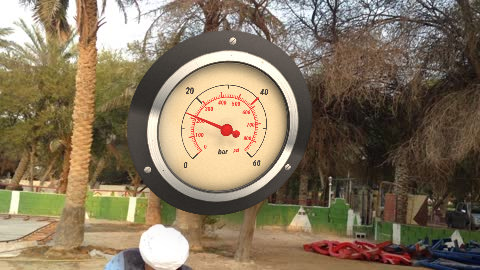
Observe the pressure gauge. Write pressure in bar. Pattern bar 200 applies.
bar 15
